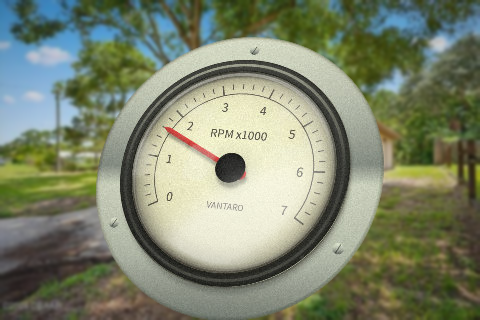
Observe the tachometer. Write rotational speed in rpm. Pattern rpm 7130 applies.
rpm 1600
